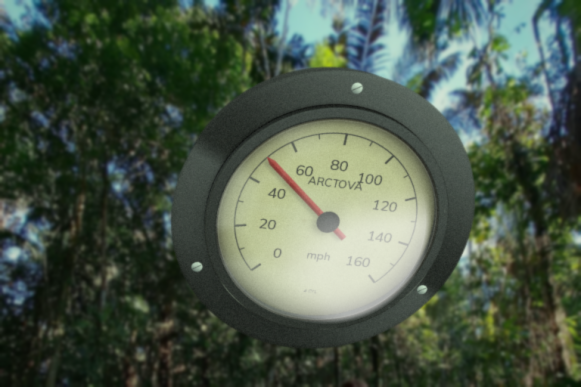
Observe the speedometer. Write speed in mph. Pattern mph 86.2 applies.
mph 50
